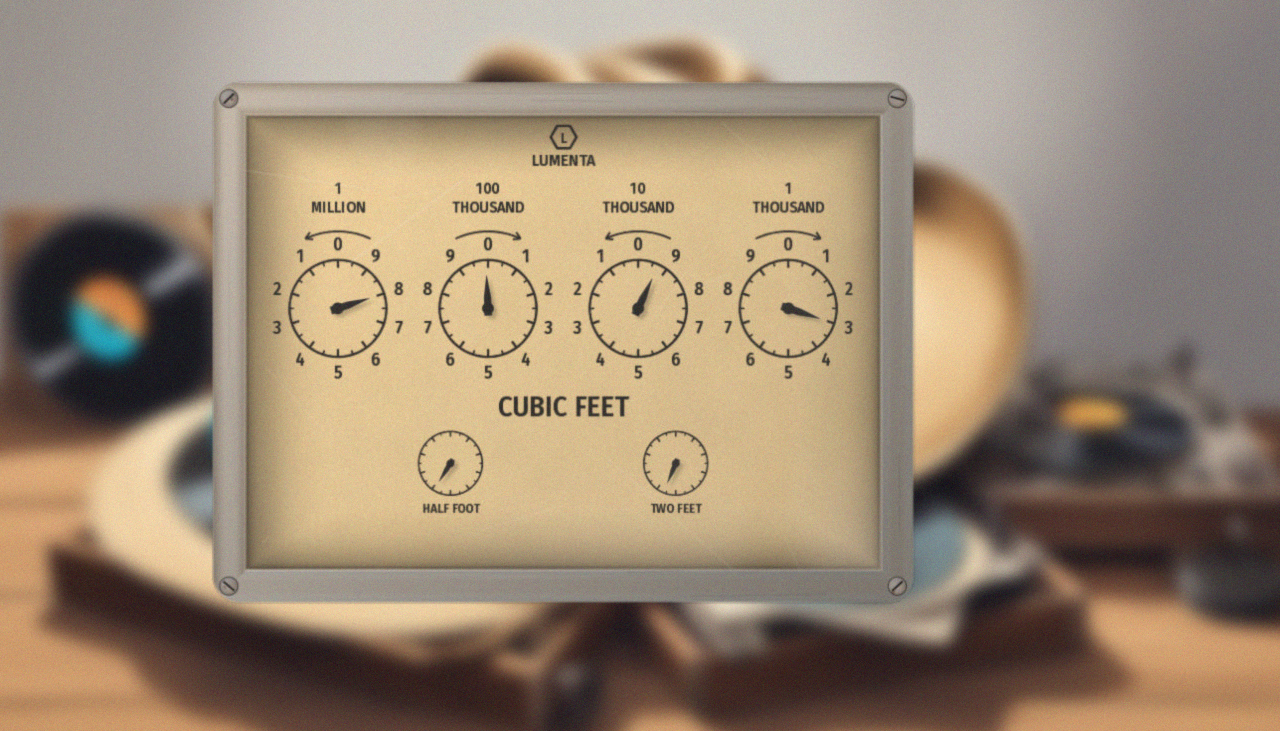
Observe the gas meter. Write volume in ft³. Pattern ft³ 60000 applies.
ft³ 799300
